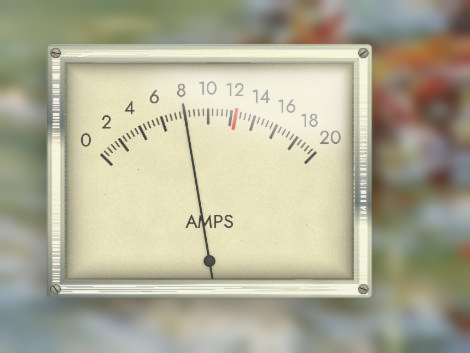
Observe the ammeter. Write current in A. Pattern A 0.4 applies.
A 8
